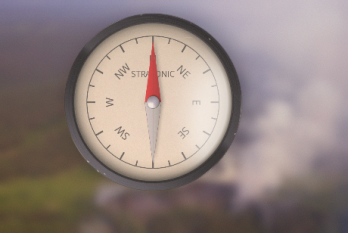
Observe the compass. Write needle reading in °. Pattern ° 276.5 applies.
° 0
